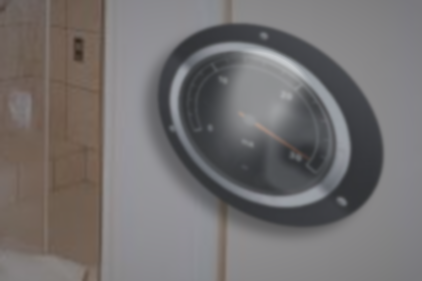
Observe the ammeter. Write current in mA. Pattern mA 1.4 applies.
mA 29
